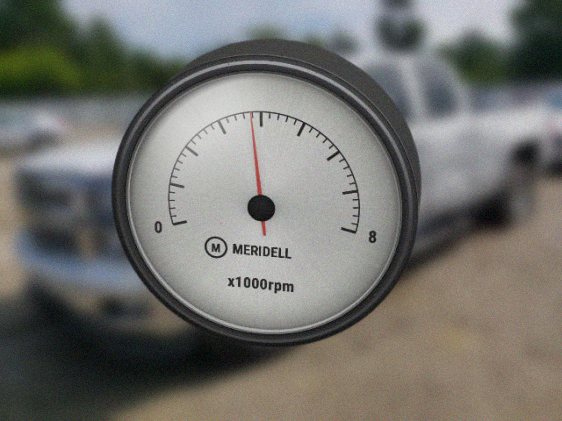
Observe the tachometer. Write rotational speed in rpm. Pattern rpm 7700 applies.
rpm 3800
